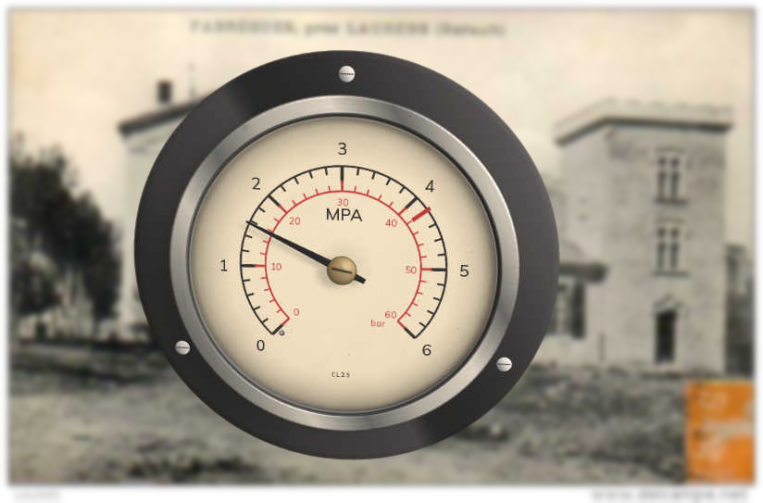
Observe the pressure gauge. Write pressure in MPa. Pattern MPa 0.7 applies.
MPa 1.6
